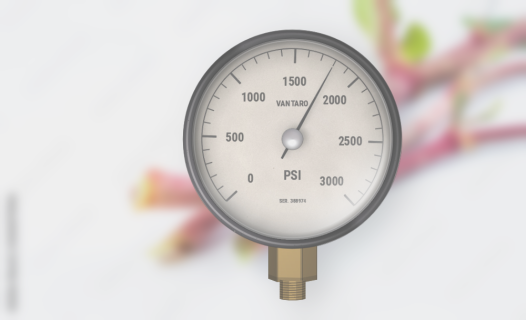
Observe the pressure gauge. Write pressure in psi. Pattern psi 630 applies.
psi 1800
